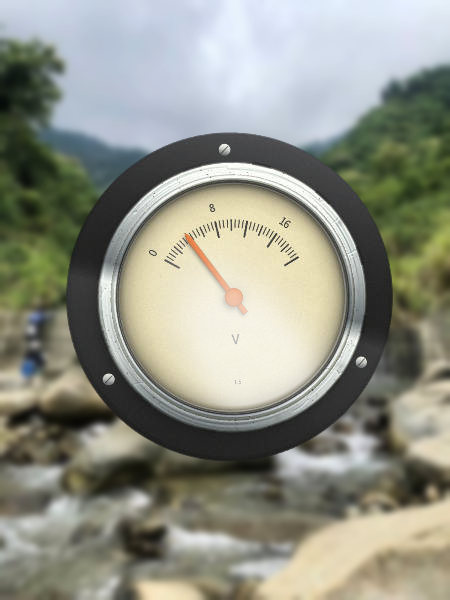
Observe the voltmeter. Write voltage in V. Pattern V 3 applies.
V 4
